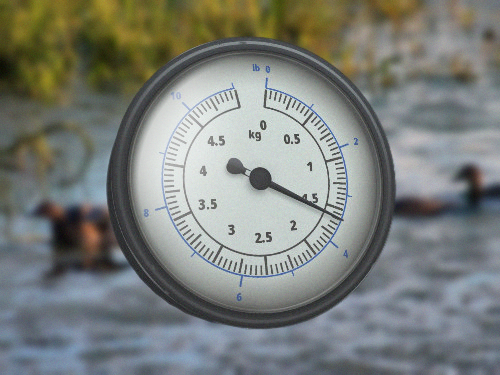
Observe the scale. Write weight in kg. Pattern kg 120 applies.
kg 1.6
